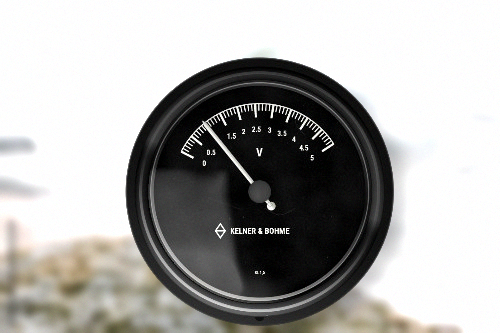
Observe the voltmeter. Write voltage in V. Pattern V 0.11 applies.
V 1
